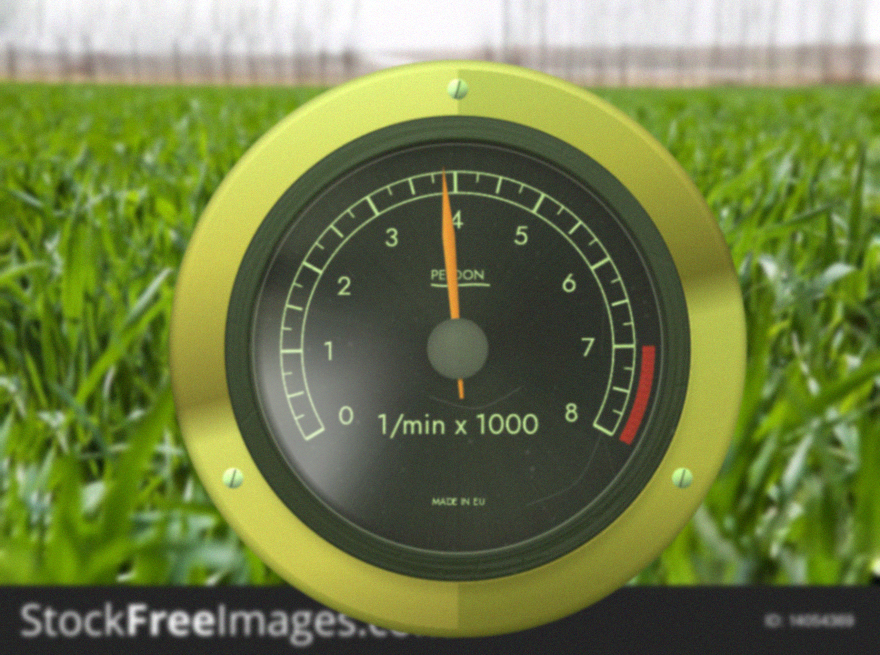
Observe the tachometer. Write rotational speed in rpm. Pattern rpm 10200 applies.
rpm 3875
